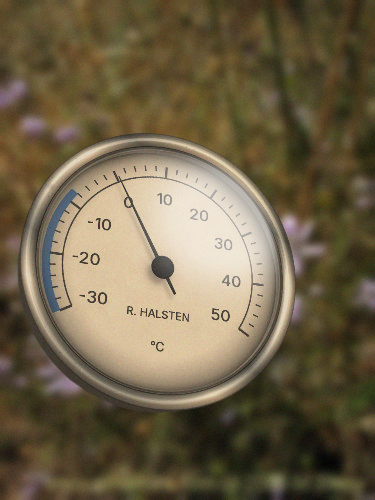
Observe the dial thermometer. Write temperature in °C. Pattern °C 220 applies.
°C 0
